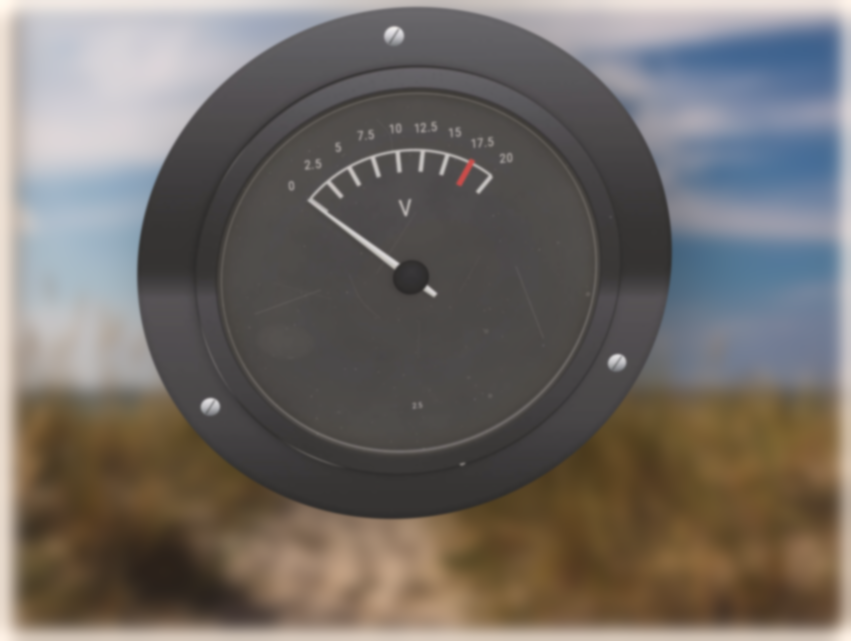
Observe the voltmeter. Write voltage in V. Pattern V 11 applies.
V 0
